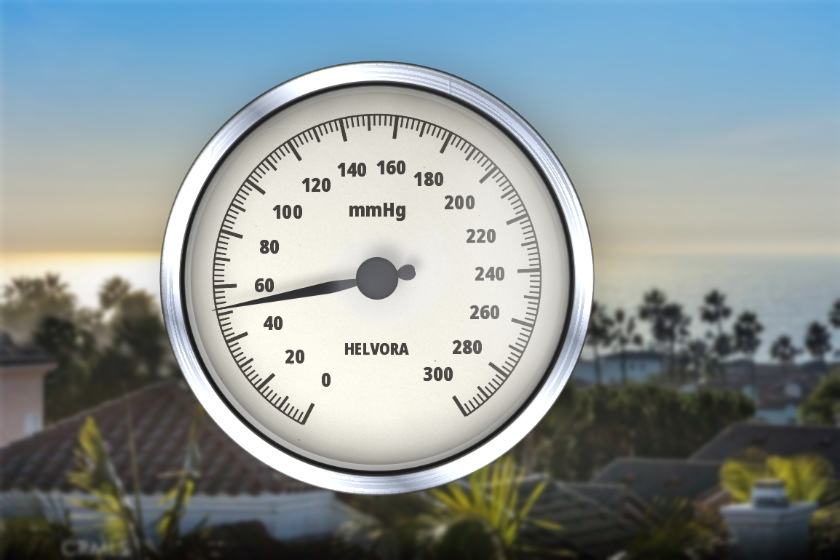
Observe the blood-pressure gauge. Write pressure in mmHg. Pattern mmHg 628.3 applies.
mmHg 52
